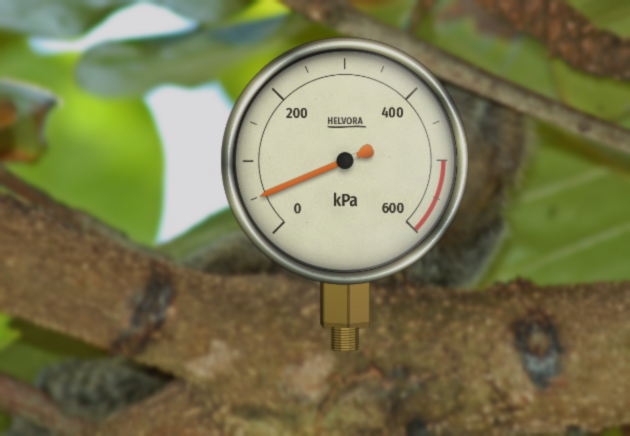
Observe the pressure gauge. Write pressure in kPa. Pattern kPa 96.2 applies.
kPa 50
